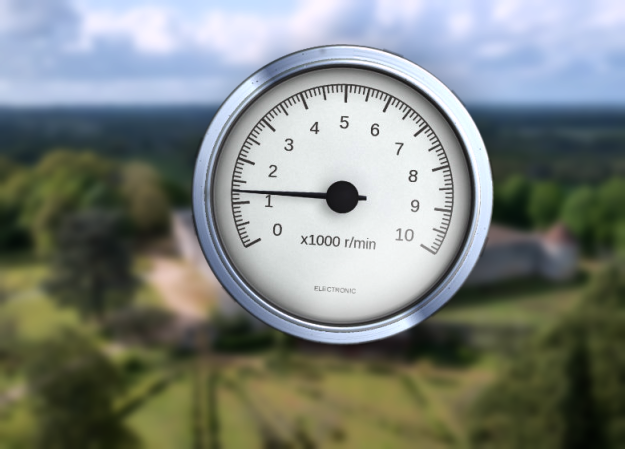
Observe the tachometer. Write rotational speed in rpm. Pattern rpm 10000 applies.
rpm 1300
